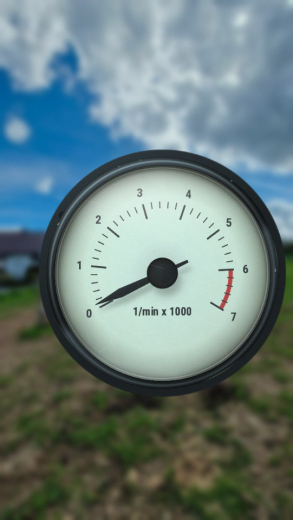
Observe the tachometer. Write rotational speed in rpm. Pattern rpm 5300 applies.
rpm 100
